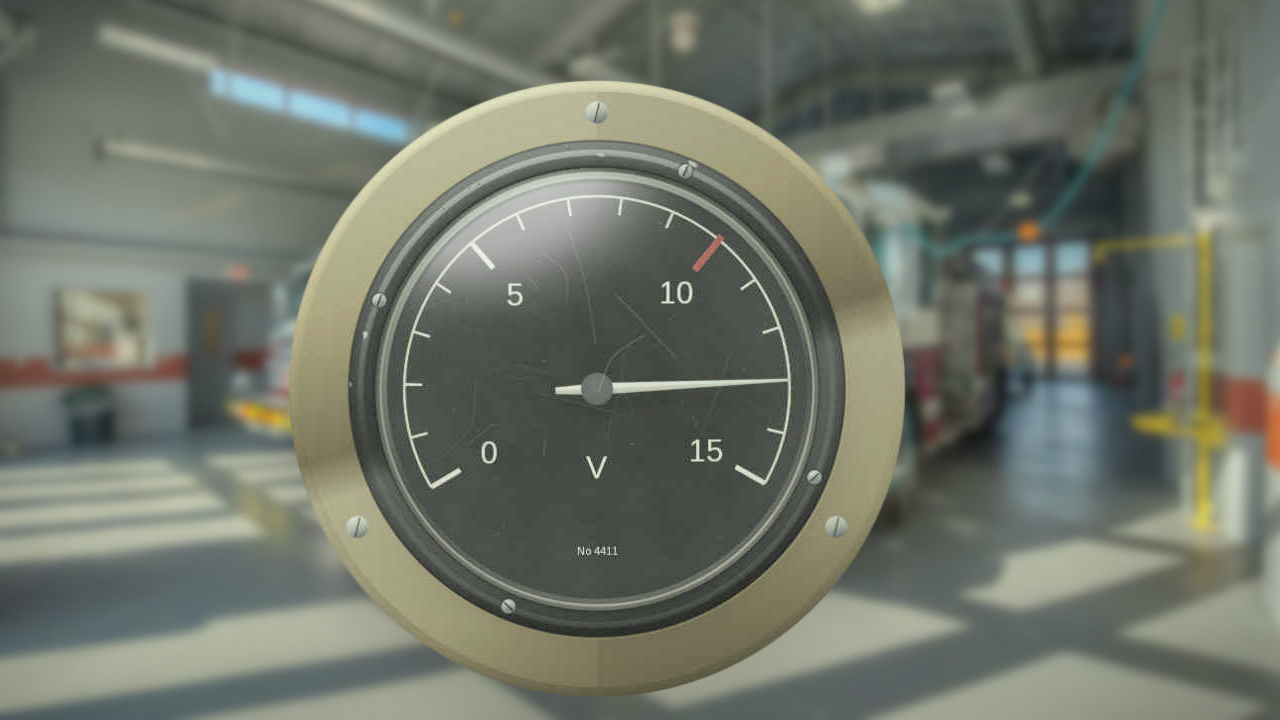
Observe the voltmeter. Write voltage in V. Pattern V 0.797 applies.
V 13
